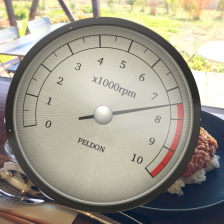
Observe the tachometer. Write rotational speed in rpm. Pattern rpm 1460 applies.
rpm 7500
